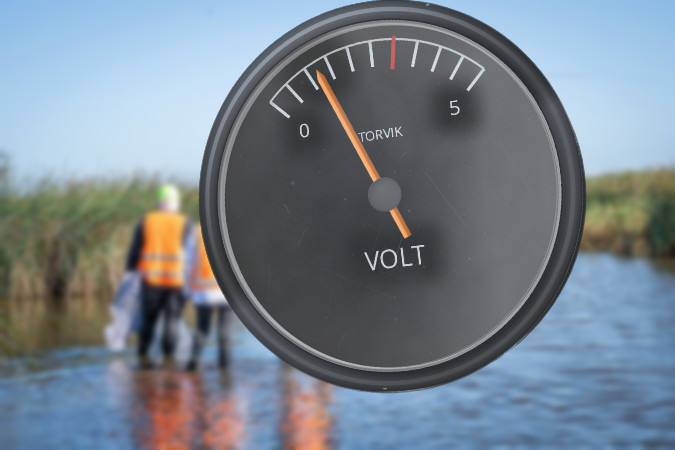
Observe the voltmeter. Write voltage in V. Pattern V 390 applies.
V 1.25
